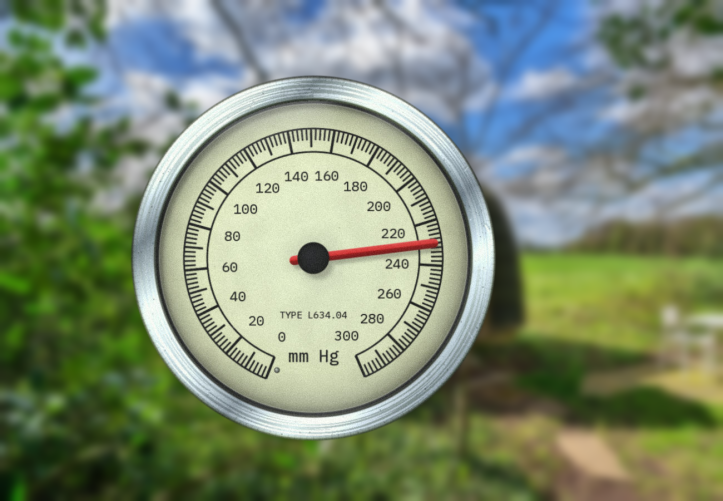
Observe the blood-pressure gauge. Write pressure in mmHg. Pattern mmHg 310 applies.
mmHg 230
